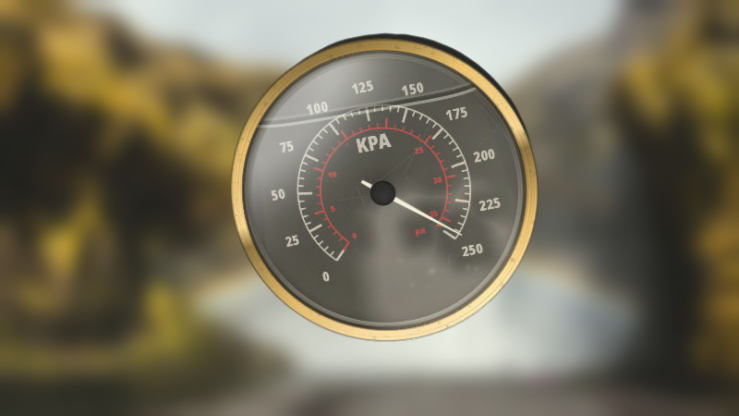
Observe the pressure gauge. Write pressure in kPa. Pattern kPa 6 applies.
kPa 245
